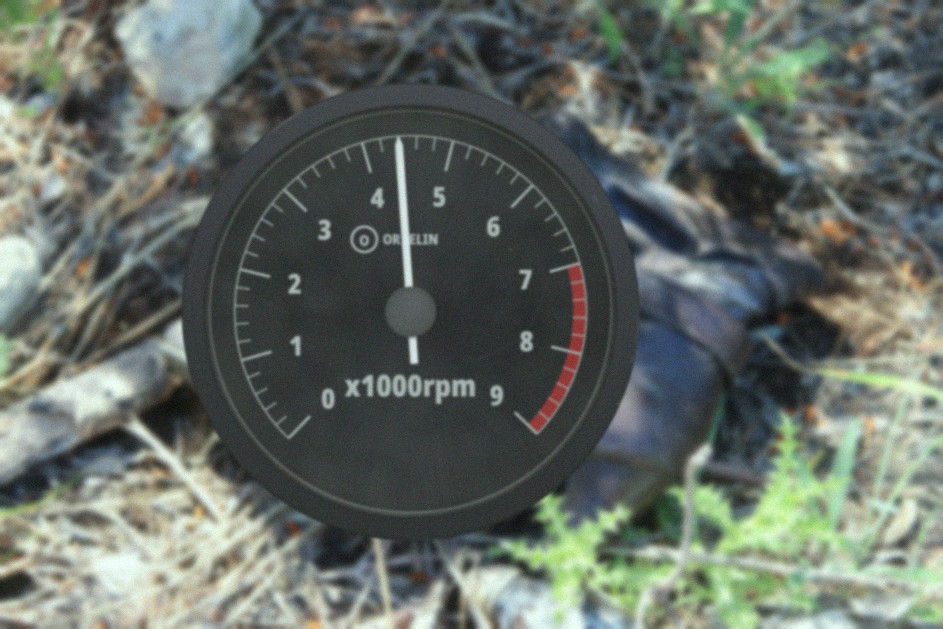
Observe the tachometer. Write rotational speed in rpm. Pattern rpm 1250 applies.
rpm 4400
